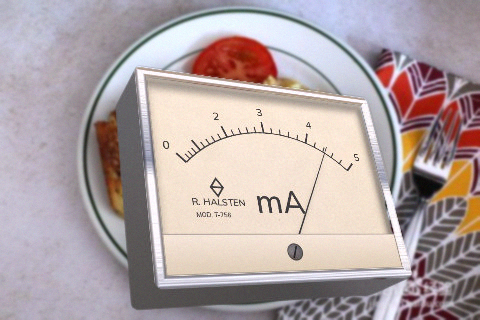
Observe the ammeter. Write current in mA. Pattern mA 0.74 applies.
mA 4.4
